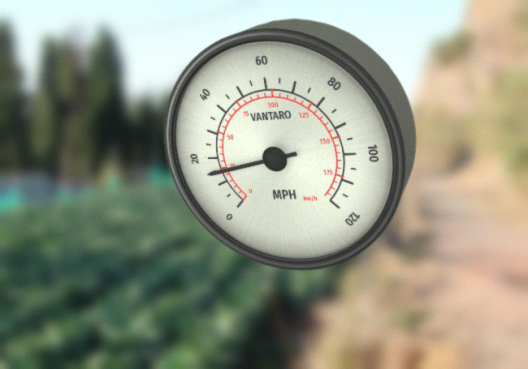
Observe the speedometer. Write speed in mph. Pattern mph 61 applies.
mph 15
